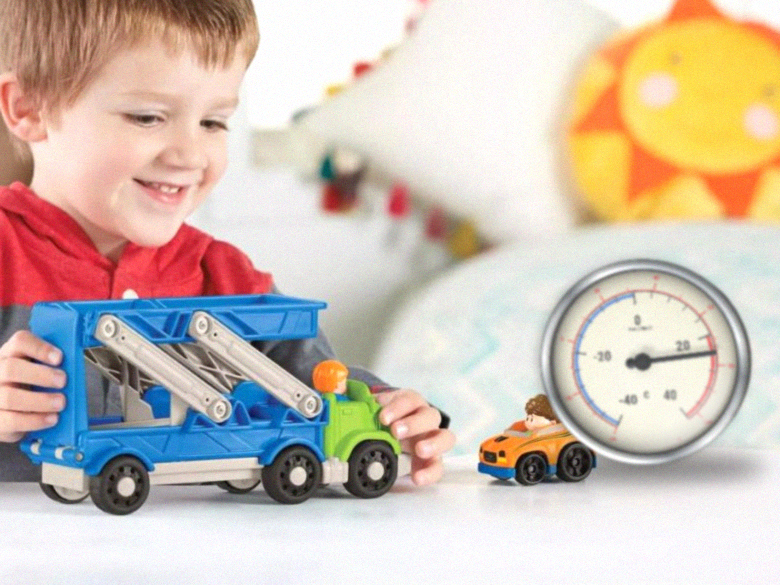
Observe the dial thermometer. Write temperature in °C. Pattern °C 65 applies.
°C 24
